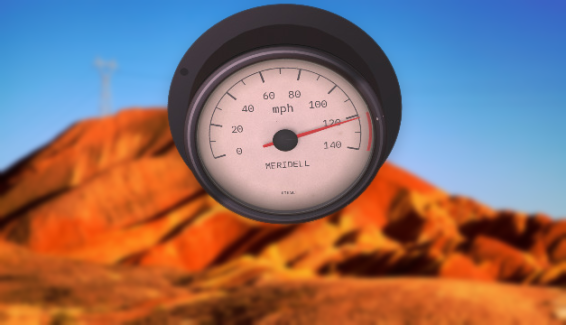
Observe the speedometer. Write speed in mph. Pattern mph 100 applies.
mph 120
